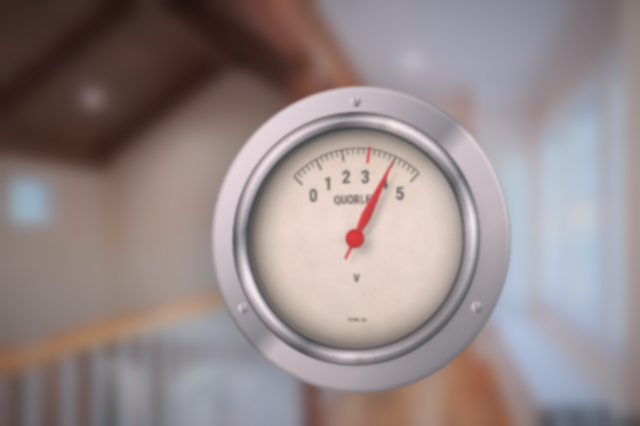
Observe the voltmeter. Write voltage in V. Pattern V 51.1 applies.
V 4
